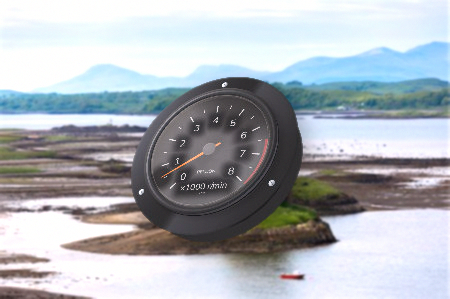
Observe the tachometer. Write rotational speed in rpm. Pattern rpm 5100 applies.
rpm 500
